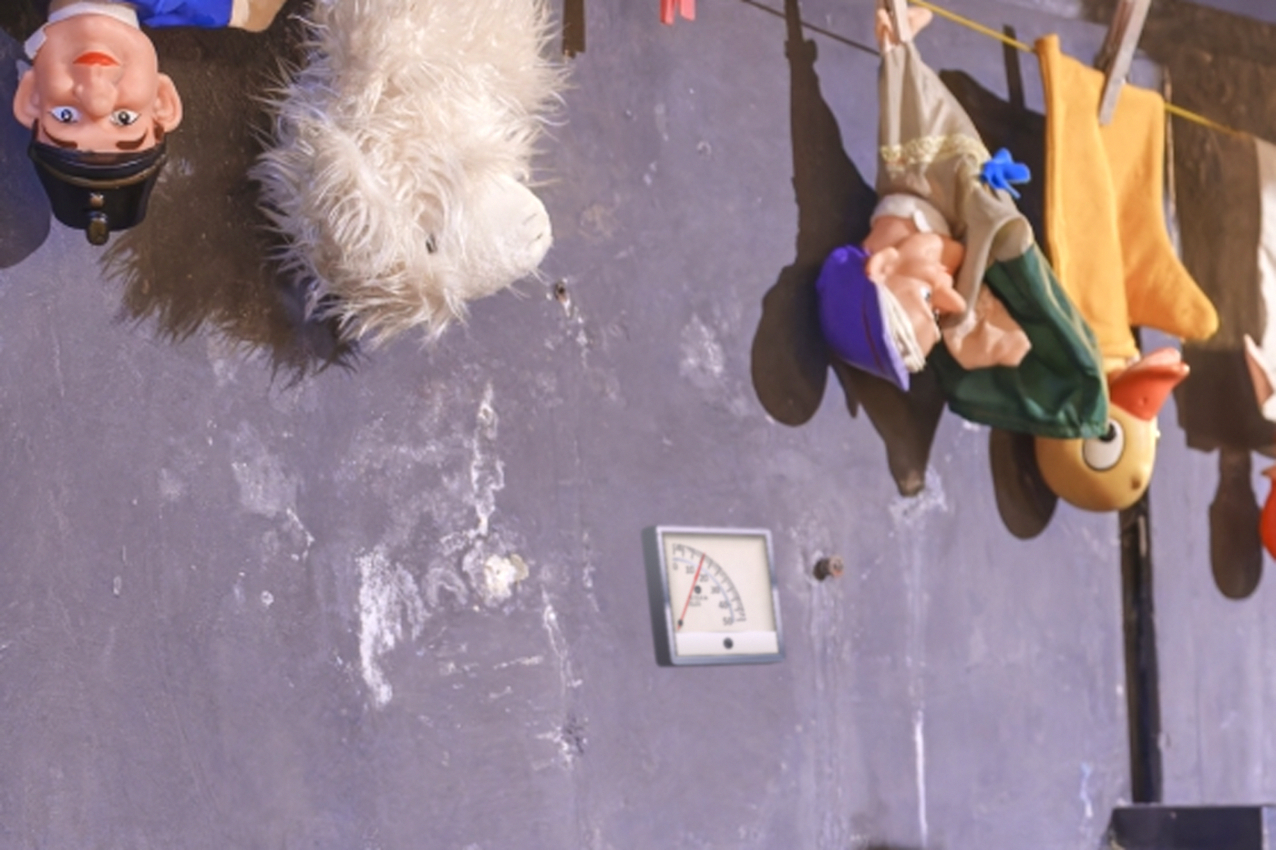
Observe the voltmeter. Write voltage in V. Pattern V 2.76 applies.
V 15
